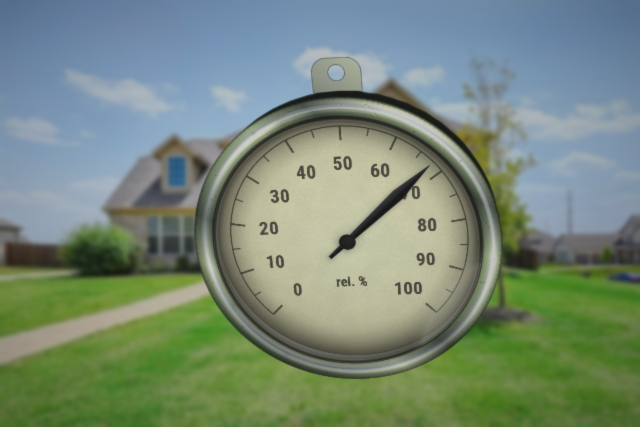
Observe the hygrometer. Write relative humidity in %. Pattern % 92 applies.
% 67.5
